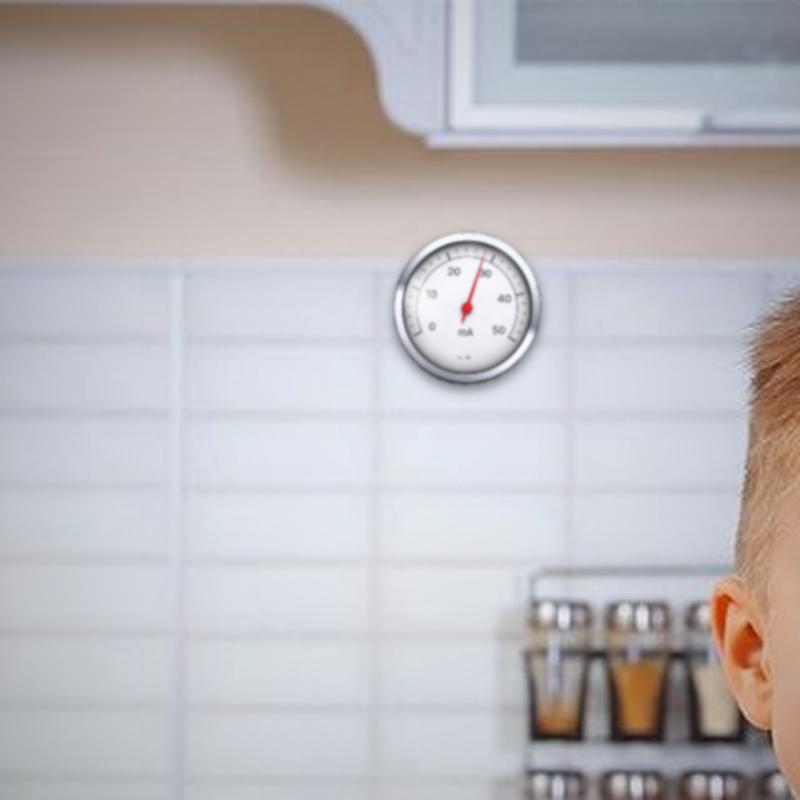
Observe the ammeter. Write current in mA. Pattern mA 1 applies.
mA 28
